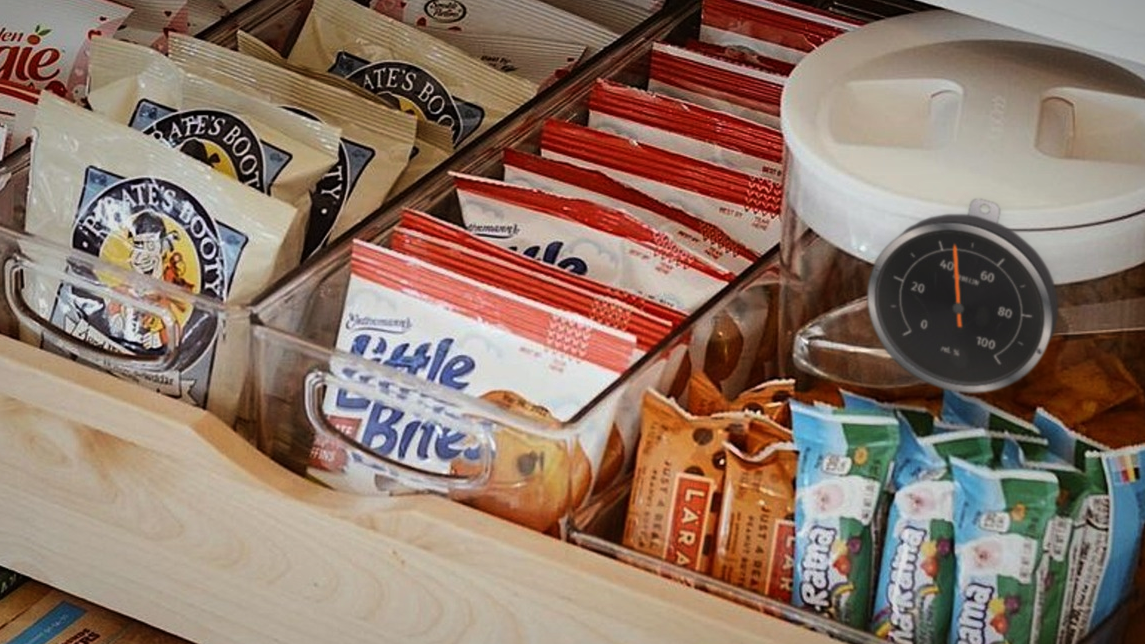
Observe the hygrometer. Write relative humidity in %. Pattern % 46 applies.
% 45
